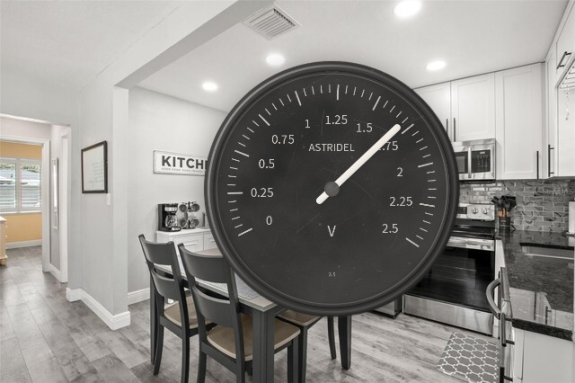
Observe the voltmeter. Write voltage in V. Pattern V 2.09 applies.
V 1.7
